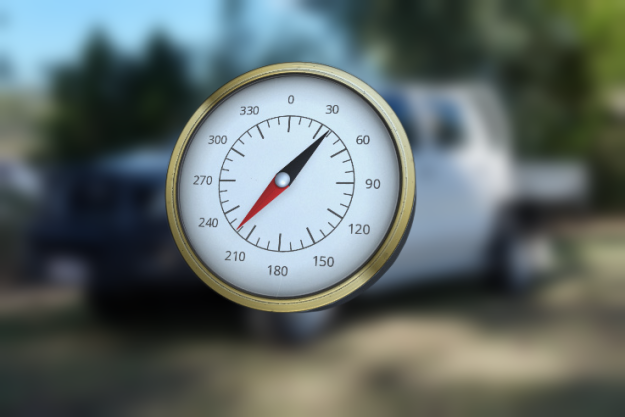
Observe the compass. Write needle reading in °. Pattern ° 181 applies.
° 220
